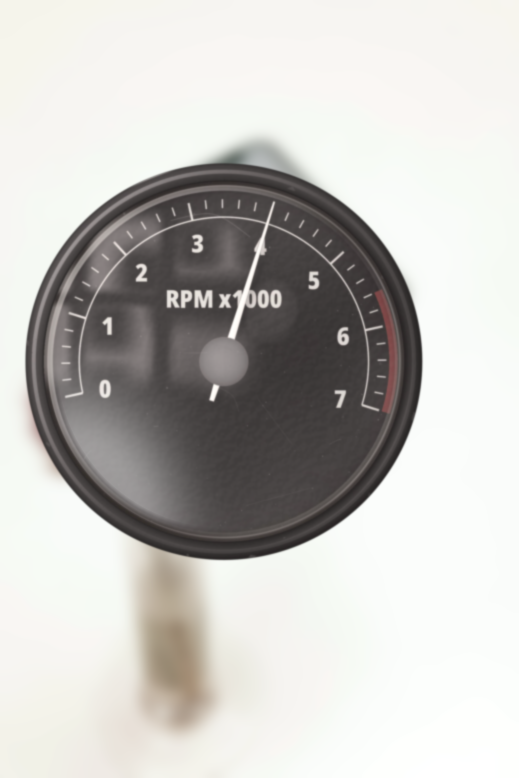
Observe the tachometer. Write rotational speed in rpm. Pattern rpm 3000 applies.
rpm 4000
